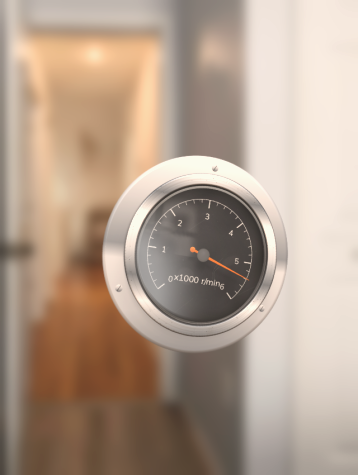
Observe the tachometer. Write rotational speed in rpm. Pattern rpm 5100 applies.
rpm 5400
